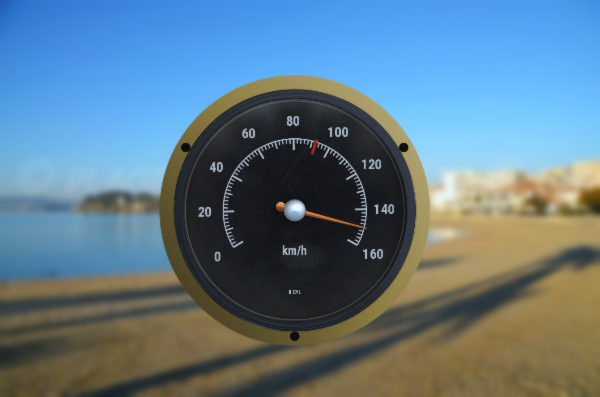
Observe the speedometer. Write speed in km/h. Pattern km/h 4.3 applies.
km/h 150
